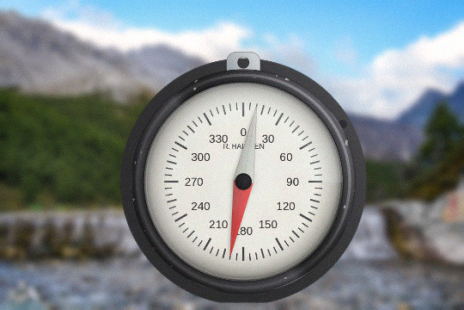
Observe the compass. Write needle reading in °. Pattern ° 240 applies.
° 190
